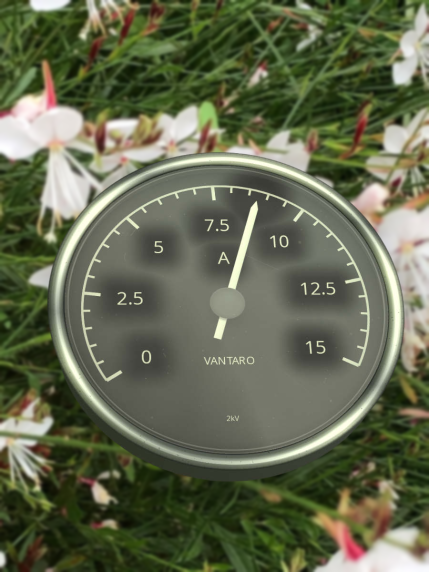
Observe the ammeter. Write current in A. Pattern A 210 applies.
A 8.75
